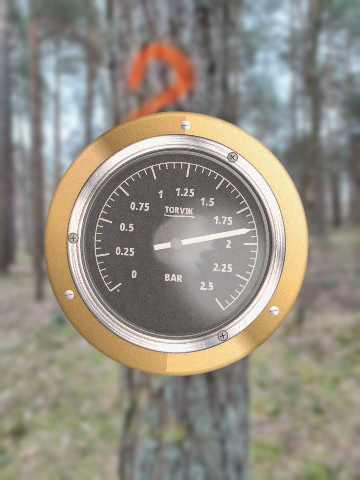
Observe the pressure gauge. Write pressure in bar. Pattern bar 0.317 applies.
bar 1.9
